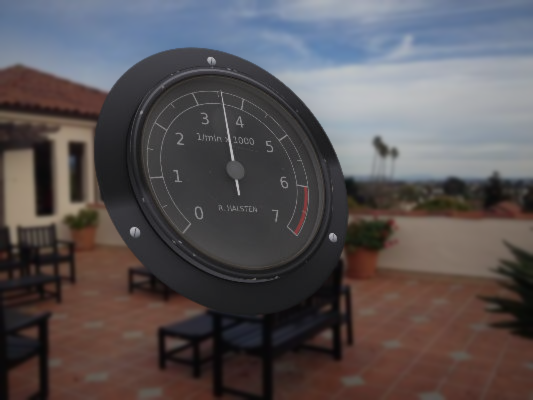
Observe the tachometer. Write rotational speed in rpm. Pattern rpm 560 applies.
rpm 3500
